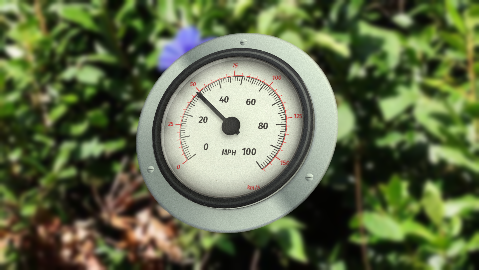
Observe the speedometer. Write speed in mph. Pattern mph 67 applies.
mph 30
